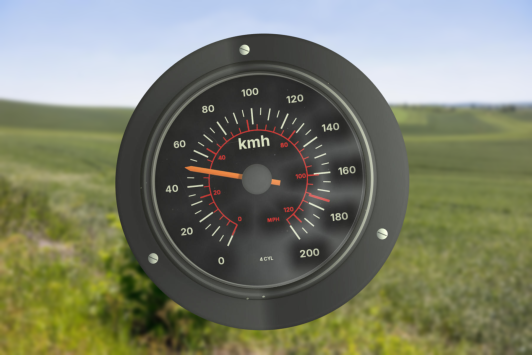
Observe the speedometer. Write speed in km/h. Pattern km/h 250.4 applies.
km/h 50
